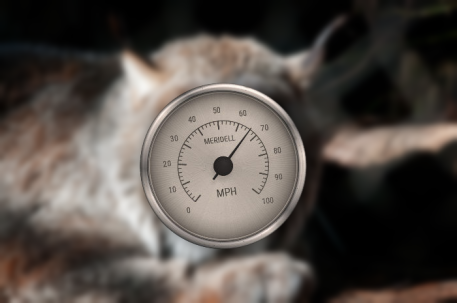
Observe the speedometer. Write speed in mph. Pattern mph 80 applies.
mph 66
